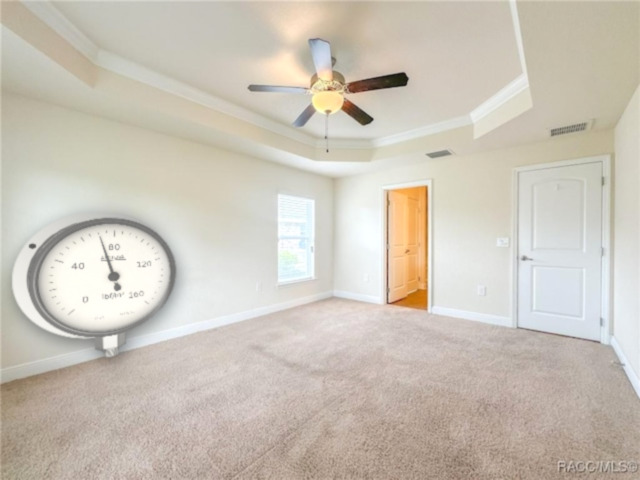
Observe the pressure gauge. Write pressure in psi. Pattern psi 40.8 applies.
psi 70
